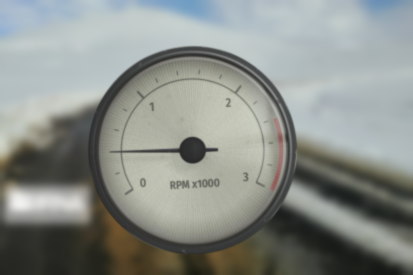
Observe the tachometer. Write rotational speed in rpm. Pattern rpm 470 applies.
rpm 400
